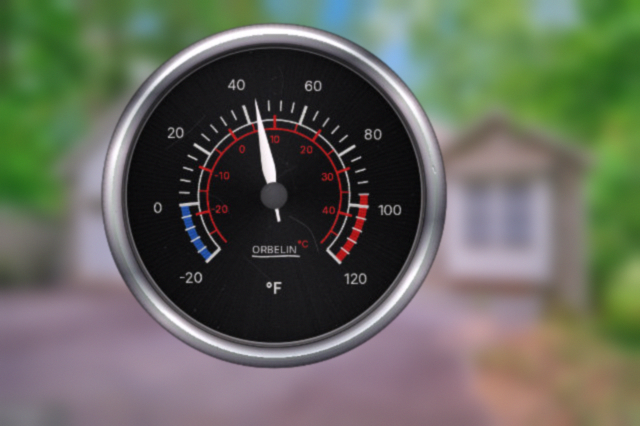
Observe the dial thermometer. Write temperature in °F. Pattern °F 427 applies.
°F 44
